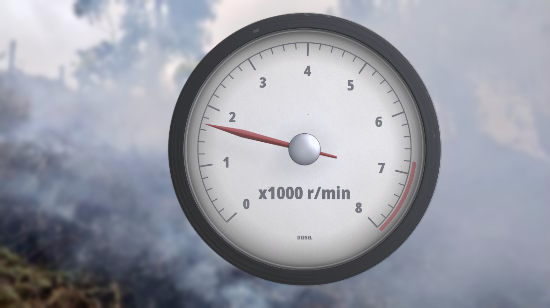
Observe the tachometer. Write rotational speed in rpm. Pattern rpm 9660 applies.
rpm 1700
